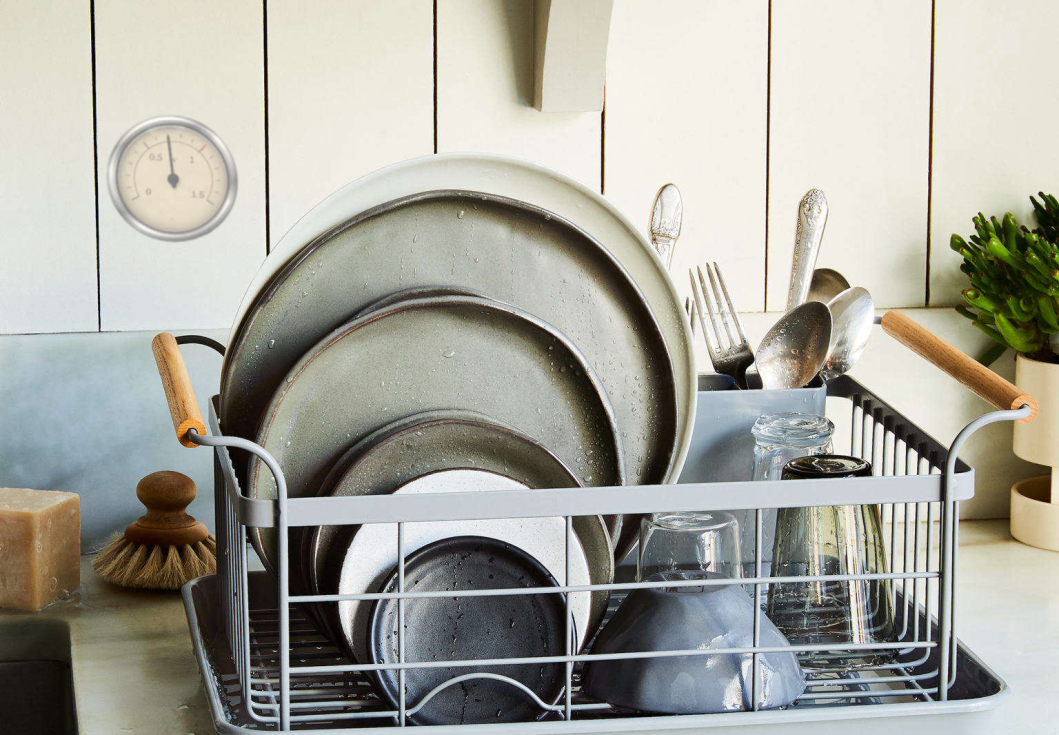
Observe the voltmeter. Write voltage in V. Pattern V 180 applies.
V 0.7
